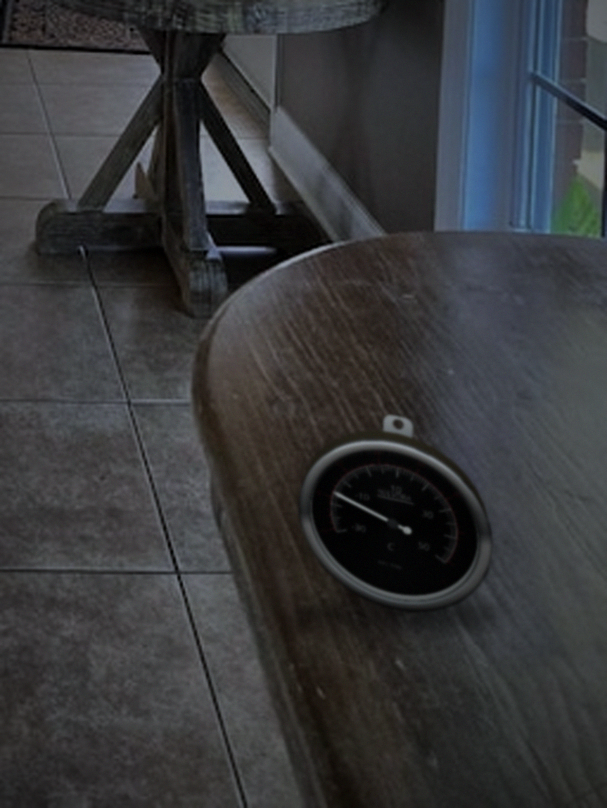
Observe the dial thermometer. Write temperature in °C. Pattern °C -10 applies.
°C -15
